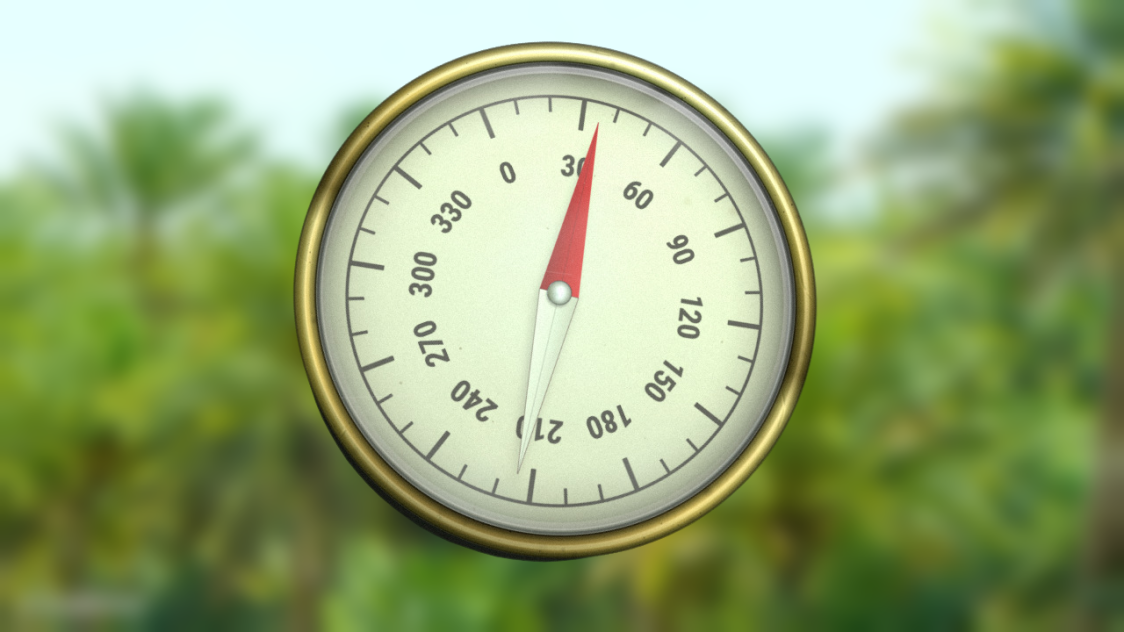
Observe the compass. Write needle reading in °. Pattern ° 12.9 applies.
° 35
